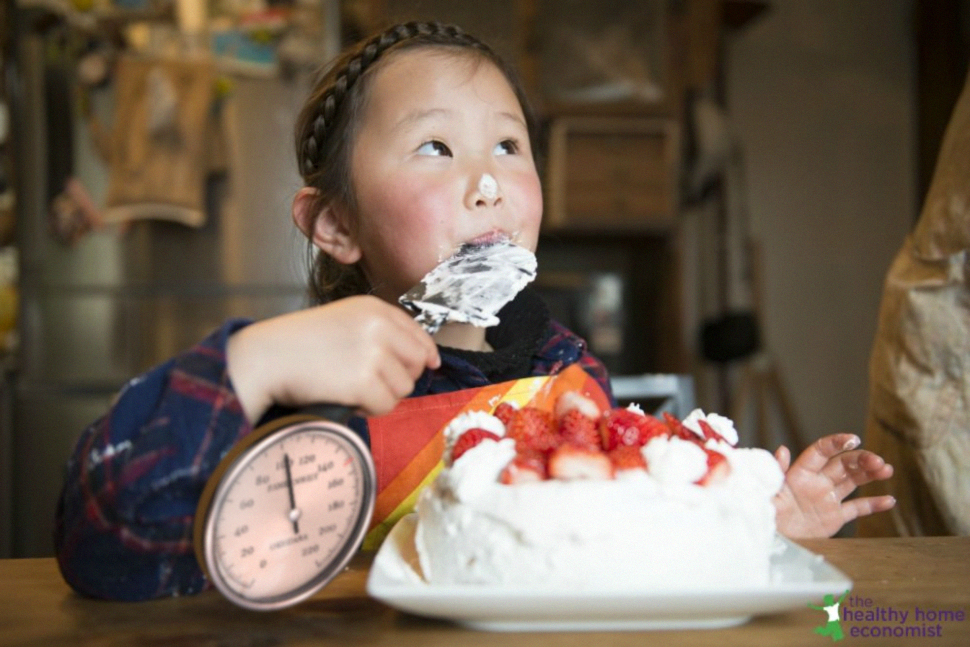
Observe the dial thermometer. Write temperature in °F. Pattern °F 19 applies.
°F 100
